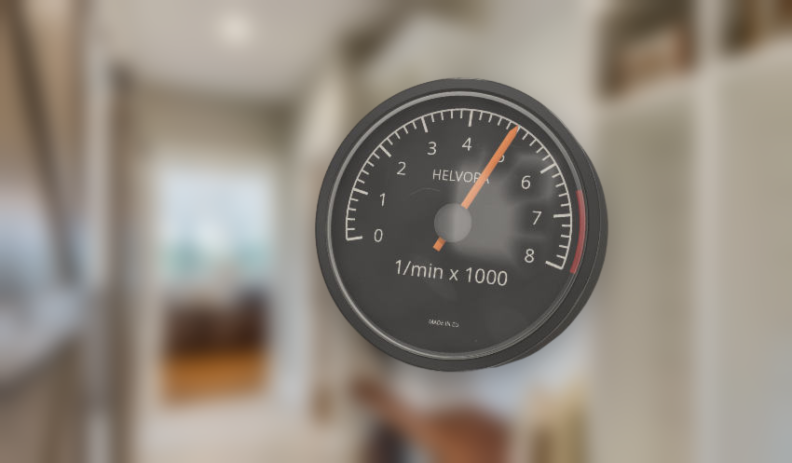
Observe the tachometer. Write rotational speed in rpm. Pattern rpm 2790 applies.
rpm 5000
